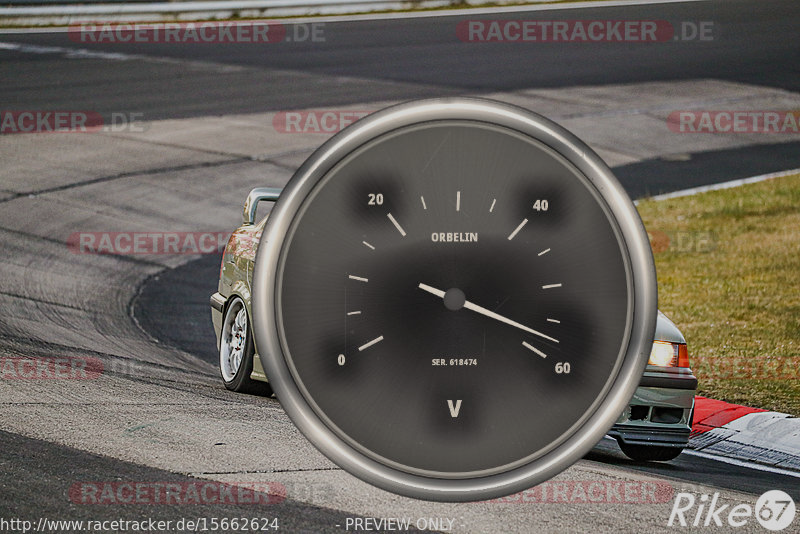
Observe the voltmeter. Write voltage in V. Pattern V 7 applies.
V 57.5
